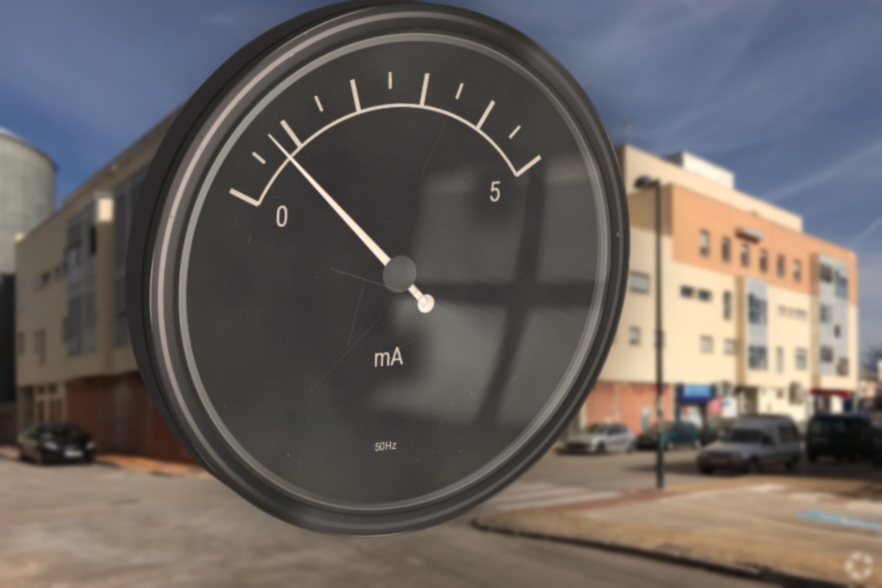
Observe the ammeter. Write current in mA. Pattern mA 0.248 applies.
mA 0.75
